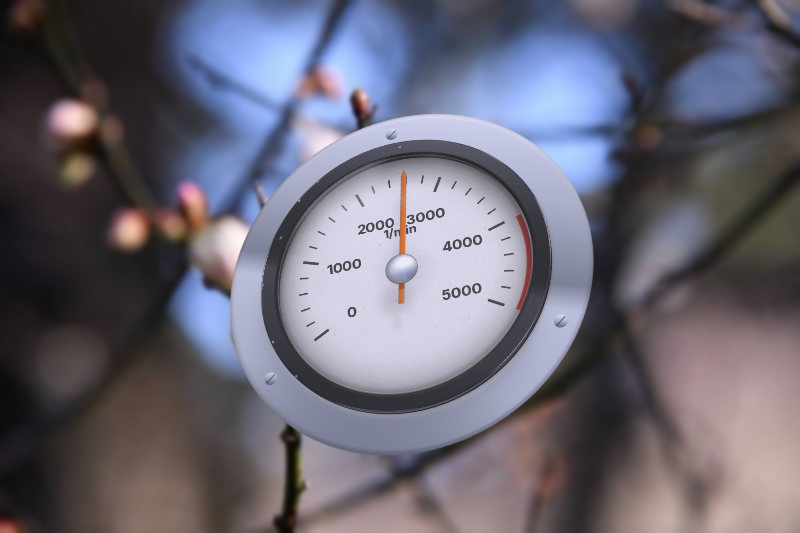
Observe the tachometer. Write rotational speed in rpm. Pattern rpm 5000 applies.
rpm 2600
